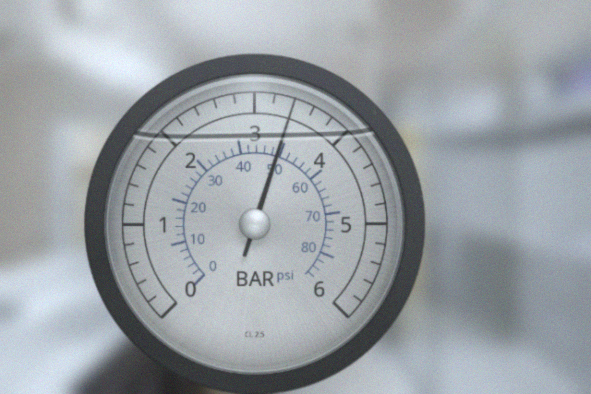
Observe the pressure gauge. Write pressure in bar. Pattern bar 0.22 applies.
bar 3.4
